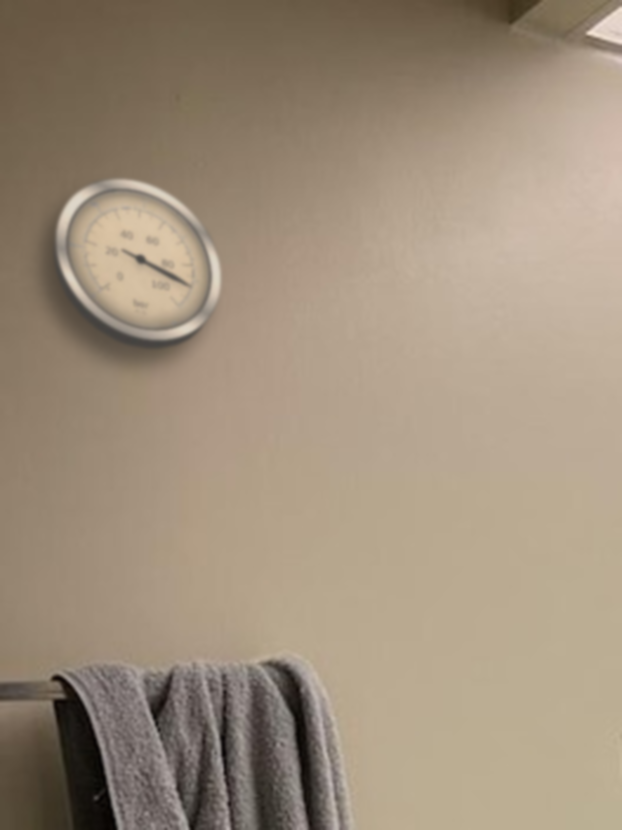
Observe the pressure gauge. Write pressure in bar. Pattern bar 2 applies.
bar 90
